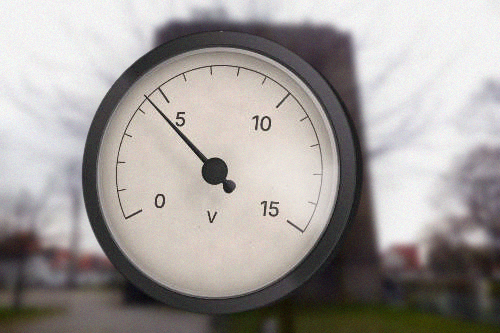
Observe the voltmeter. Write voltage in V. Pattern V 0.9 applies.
V 4.5
